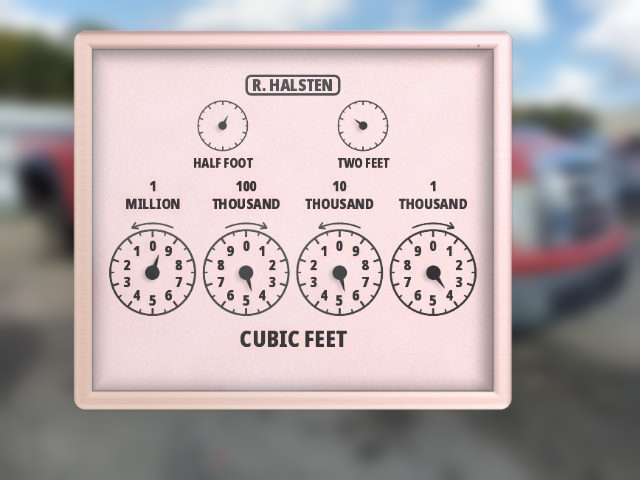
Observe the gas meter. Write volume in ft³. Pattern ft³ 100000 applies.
ft³ 945400
